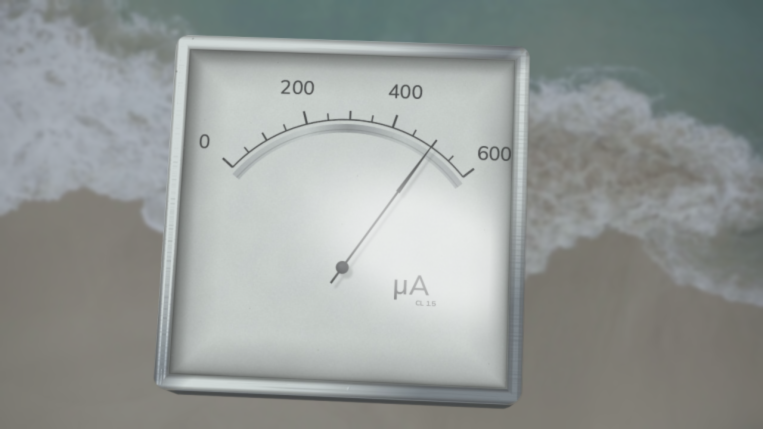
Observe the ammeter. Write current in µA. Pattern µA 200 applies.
µA 500
